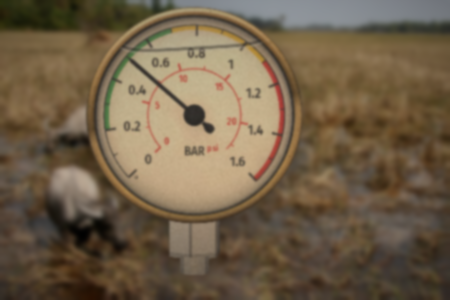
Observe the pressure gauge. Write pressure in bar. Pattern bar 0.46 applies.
bar 0.5
